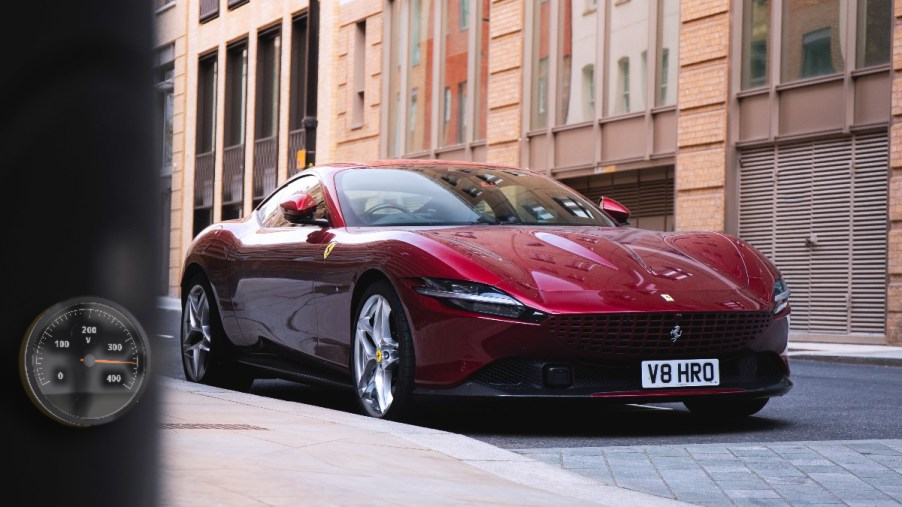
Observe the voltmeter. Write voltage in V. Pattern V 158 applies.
V 350
